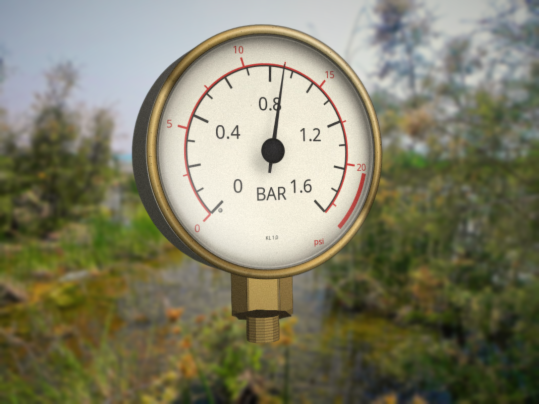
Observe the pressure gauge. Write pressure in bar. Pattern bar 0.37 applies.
bar 0.85
